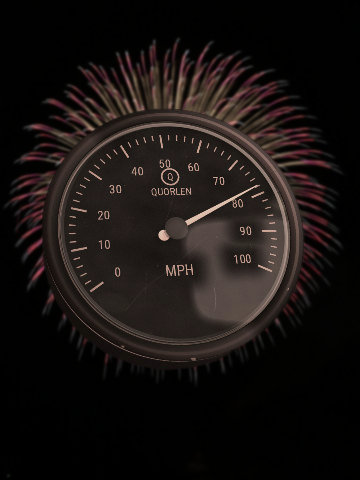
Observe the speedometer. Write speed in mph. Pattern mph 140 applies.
mph 78
